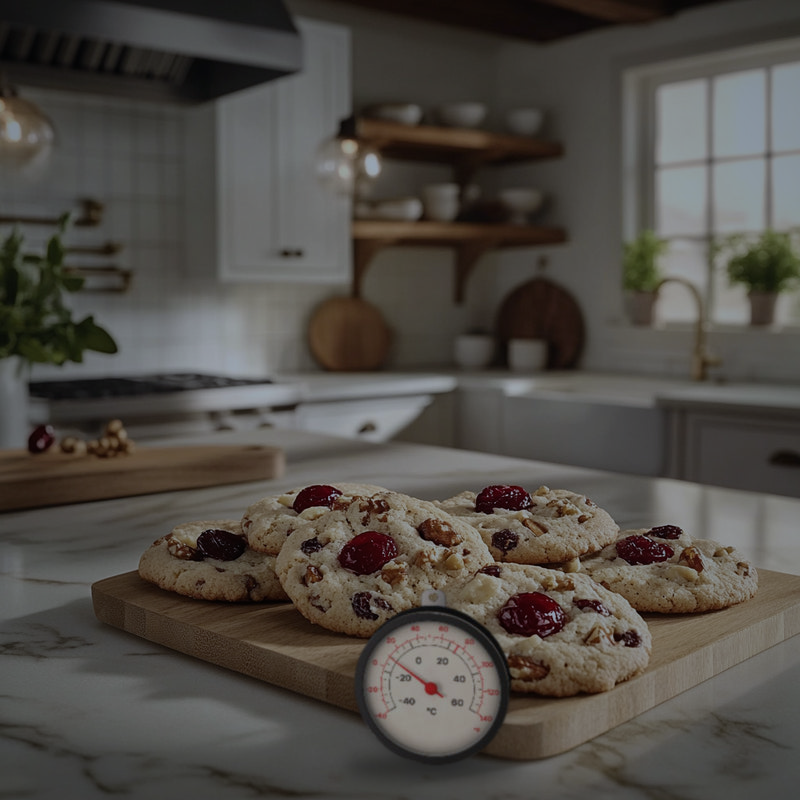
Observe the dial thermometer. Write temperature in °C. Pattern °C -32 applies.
°C -12
